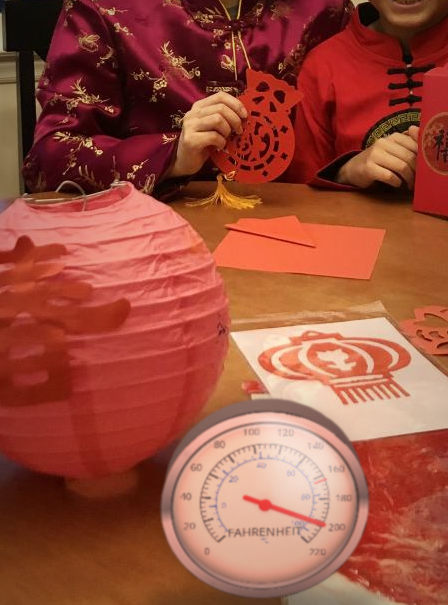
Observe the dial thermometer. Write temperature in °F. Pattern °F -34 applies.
°F 200
